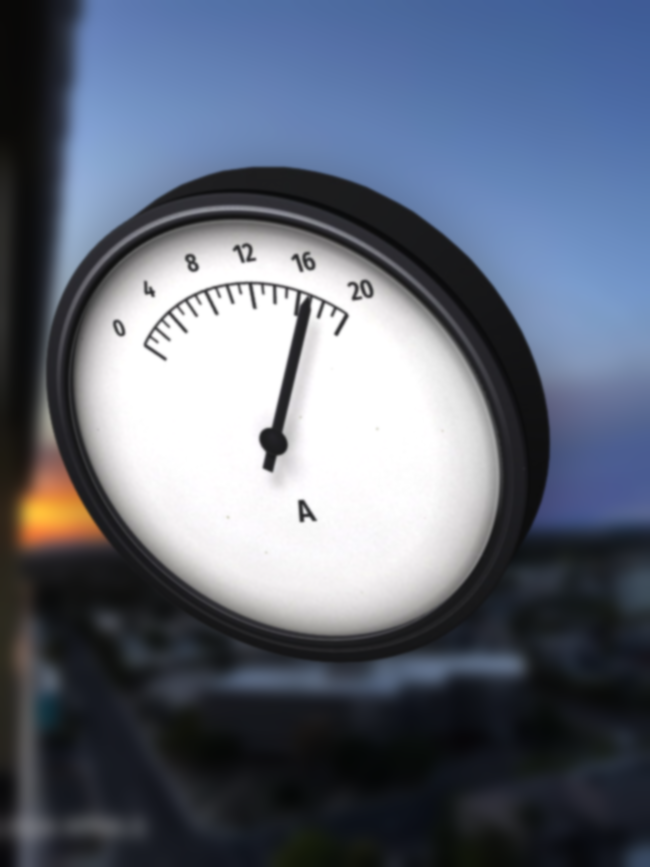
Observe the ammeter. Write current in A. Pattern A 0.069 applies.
A 17
